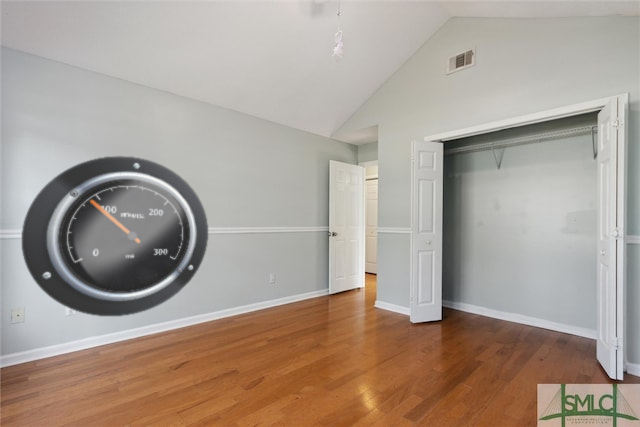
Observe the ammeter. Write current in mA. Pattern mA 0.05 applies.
mA 90
